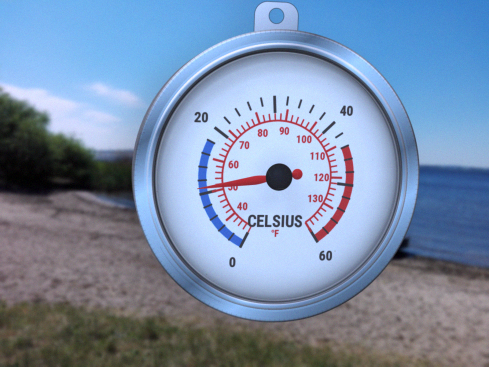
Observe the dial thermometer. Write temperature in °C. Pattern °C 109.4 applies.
°C 11
